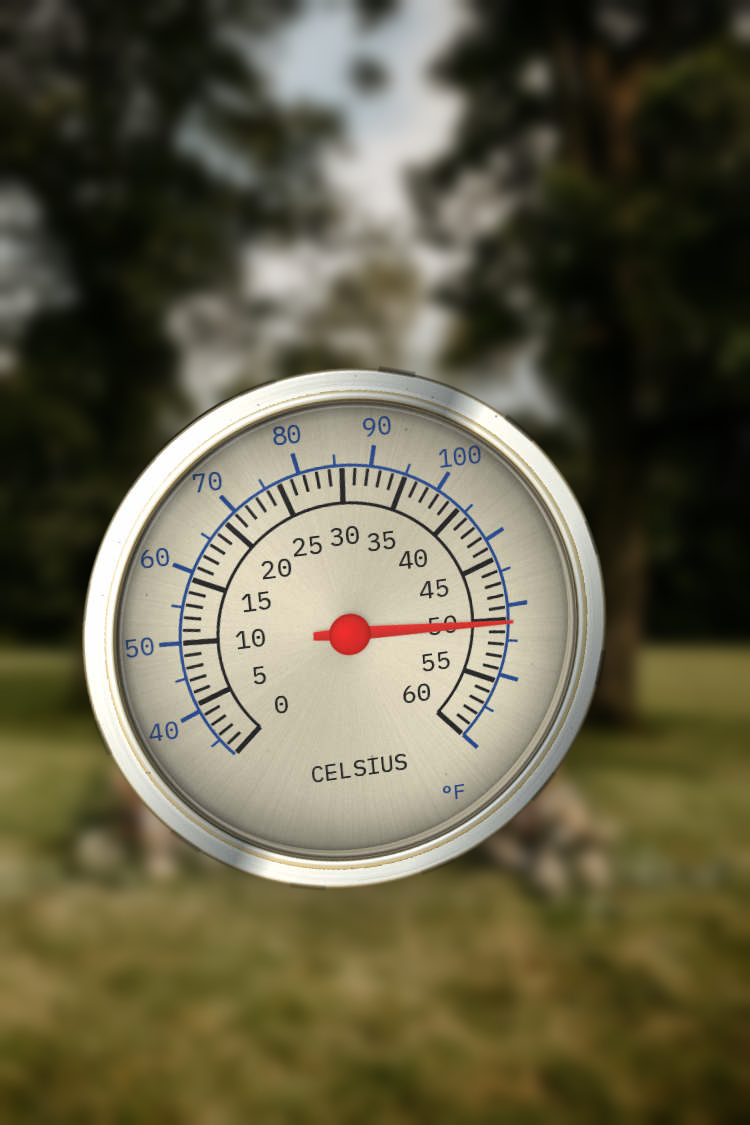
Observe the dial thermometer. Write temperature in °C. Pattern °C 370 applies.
°C 50
